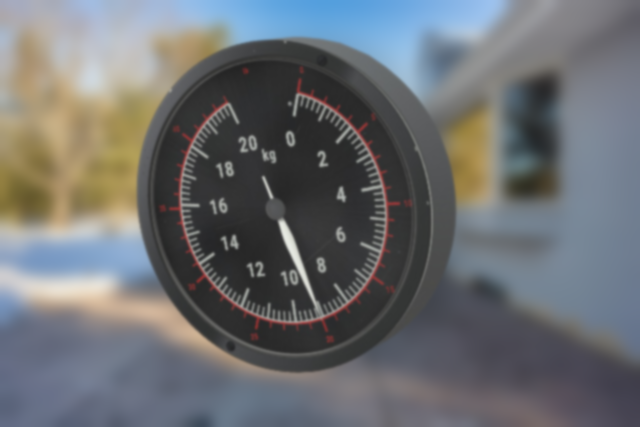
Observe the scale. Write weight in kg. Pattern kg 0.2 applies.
kg 9
